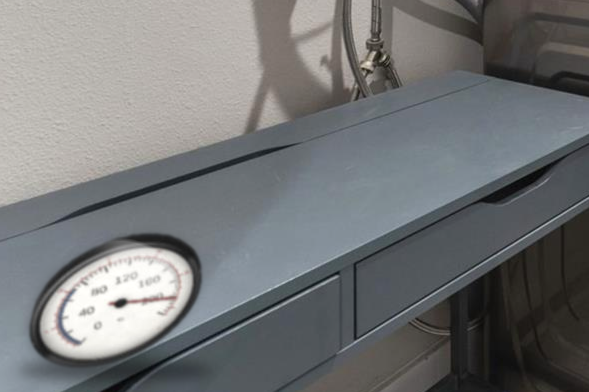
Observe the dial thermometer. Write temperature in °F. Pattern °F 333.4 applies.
°F 200
